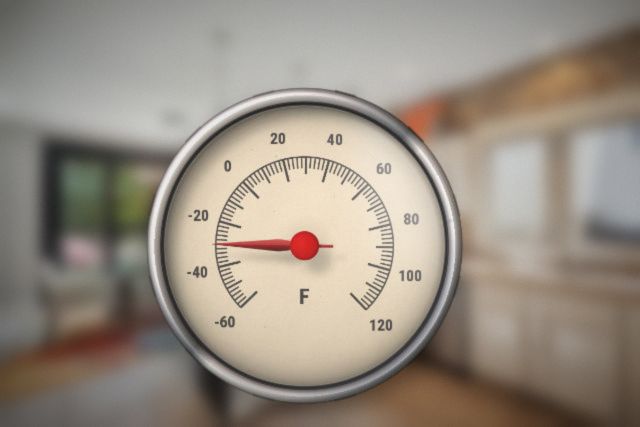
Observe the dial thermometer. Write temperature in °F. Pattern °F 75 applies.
°F -30
